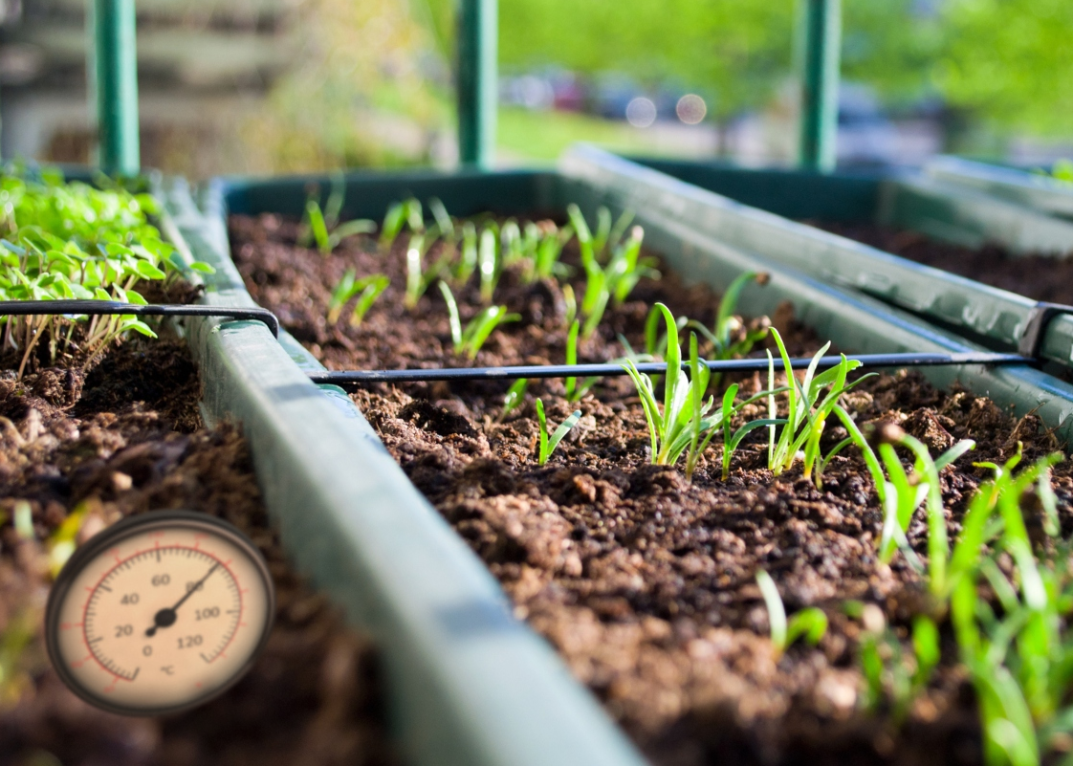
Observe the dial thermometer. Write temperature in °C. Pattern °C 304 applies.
°C 80
